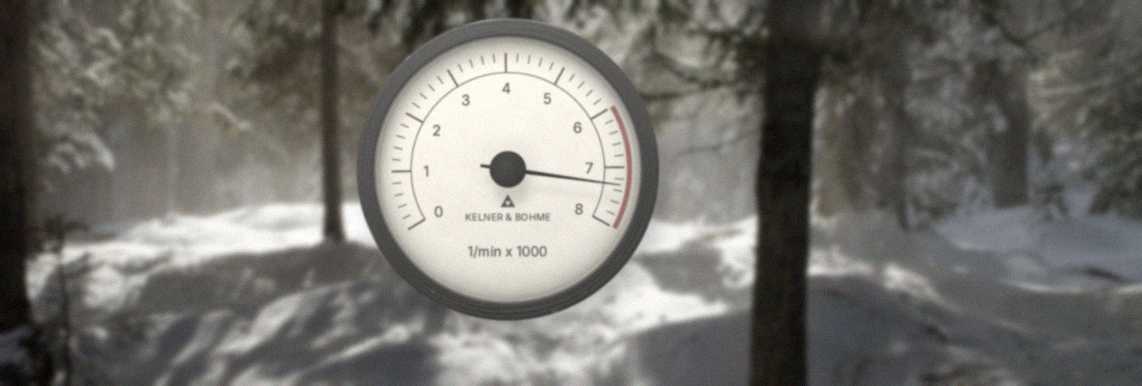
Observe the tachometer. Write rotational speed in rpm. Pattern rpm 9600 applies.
rpm 7300
